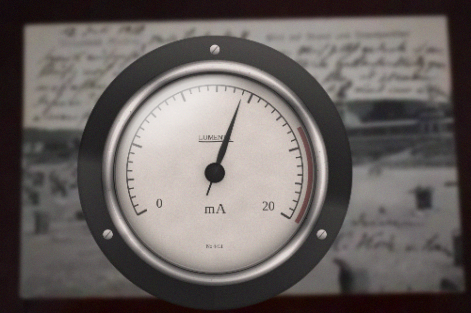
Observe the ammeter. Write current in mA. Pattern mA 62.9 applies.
mA 11.5
